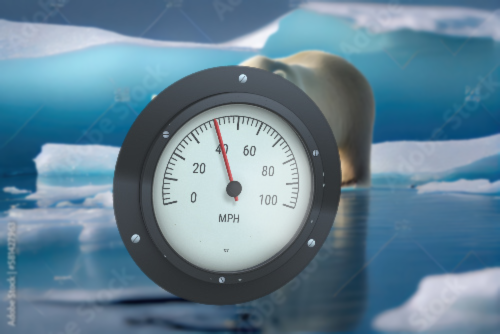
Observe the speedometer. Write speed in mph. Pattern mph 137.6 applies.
mph 40
